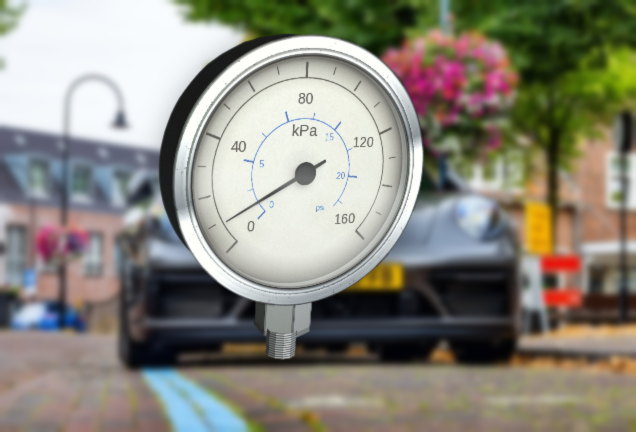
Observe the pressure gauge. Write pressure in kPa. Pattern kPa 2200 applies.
kPa 10
